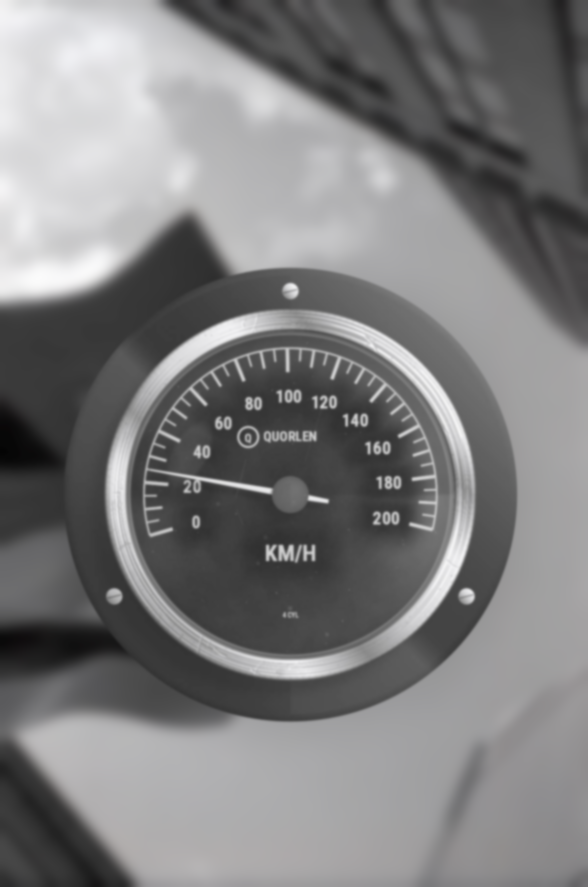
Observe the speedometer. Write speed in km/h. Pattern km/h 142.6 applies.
km/h 25
